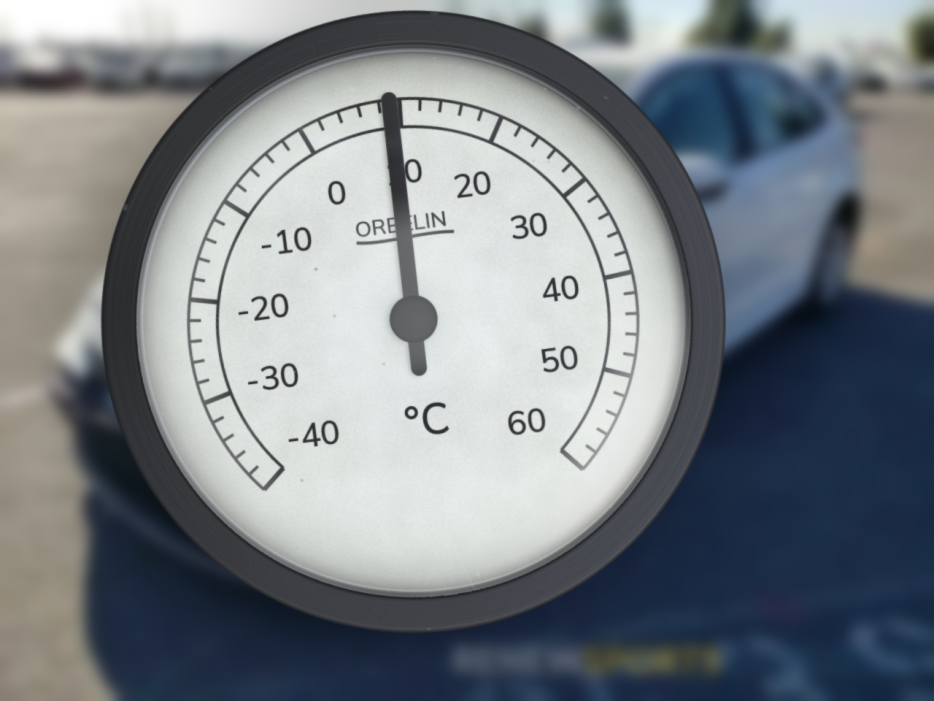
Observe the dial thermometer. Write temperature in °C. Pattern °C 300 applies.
°C 9
